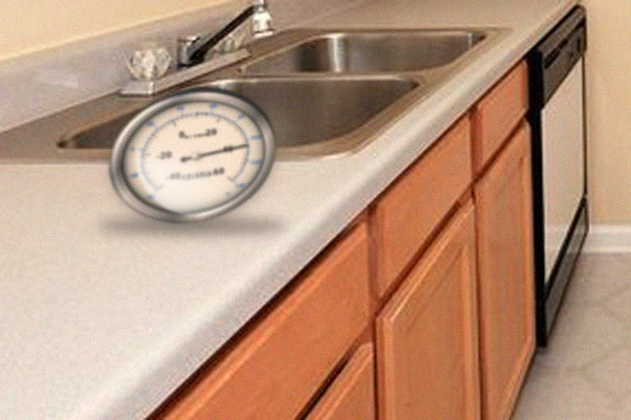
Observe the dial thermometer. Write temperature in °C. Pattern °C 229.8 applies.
°C 40
